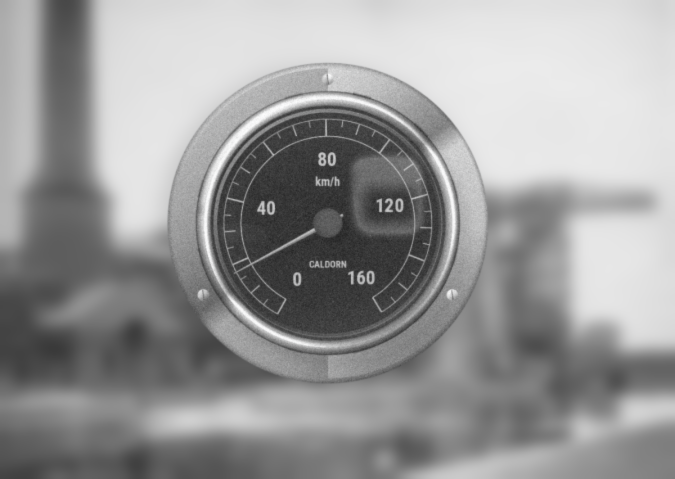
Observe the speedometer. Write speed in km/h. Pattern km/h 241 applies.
km/h 17.5
